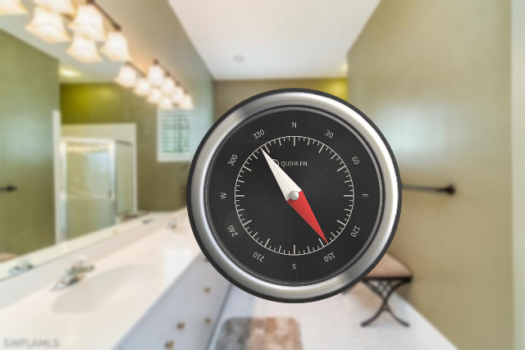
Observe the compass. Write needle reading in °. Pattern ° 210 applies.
° 145
